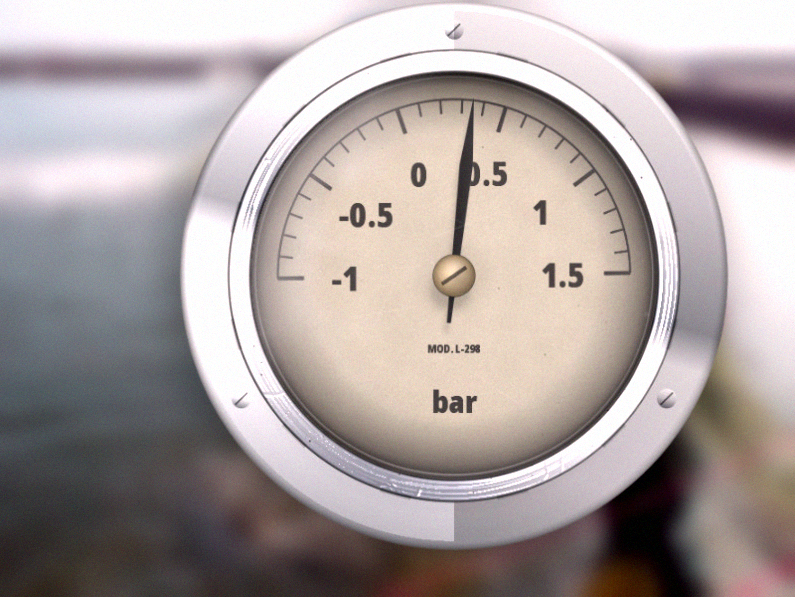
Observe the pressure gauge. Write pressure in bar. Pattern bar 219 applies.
bar 0.35
